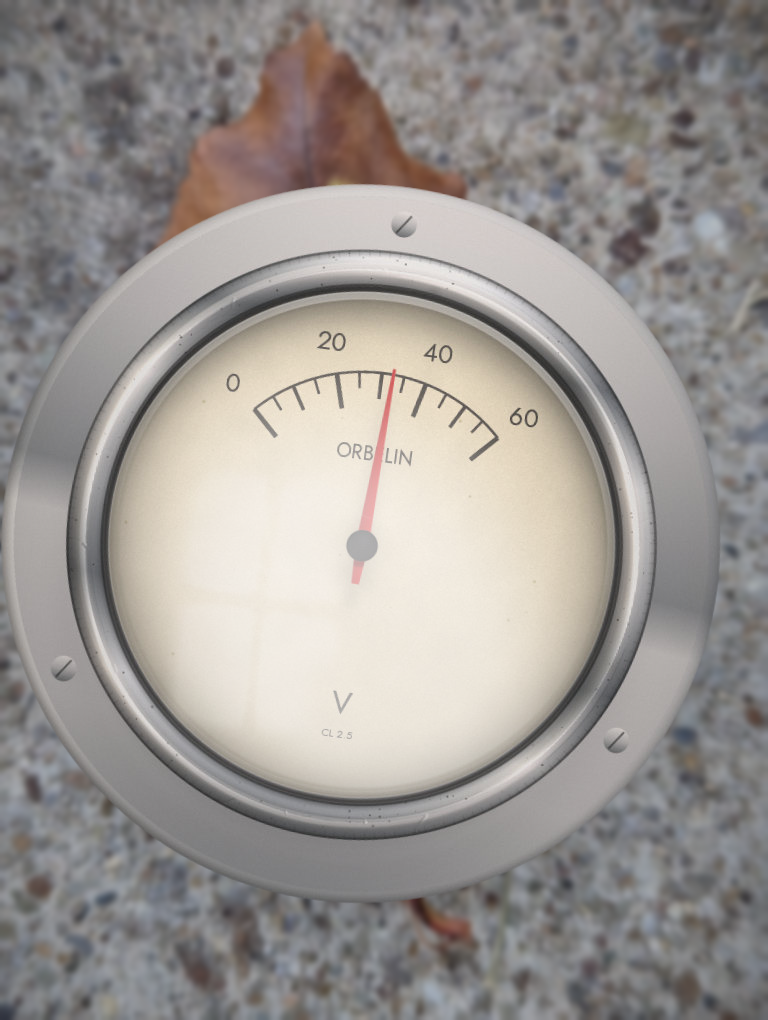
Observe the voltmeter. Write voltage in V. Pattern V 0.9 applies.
V 32.5
